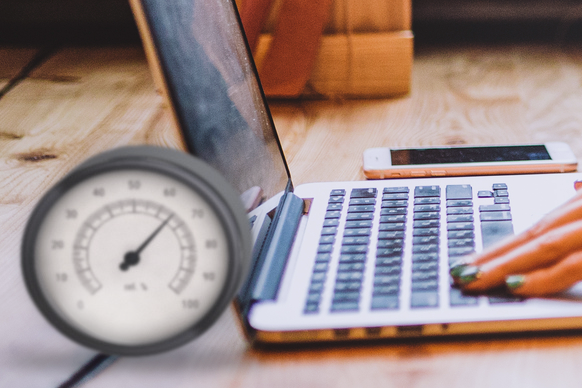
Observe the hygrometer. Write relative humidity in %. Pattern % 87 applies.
% 65
